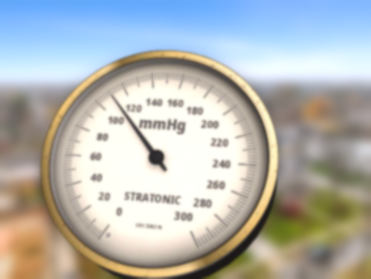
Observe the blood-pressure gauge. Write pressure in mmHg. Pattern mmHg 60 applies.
mmHg 110
